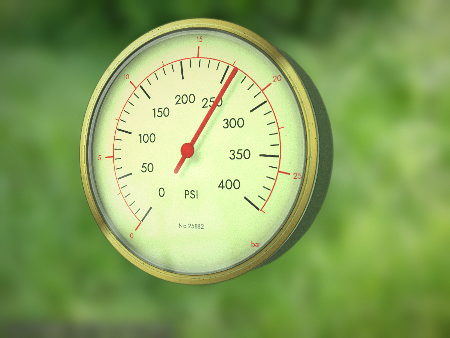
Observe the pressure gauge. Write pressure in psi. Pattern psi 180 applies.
psi 260
